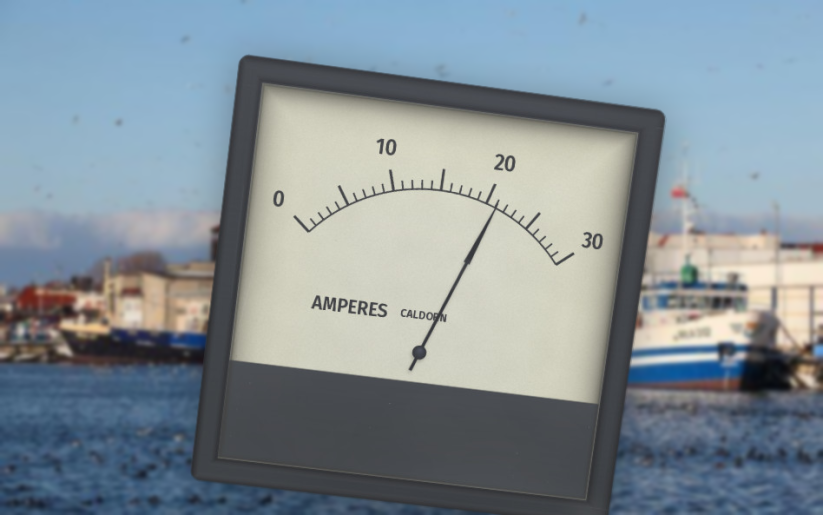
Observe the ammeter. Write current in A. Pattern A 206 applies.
A 21
